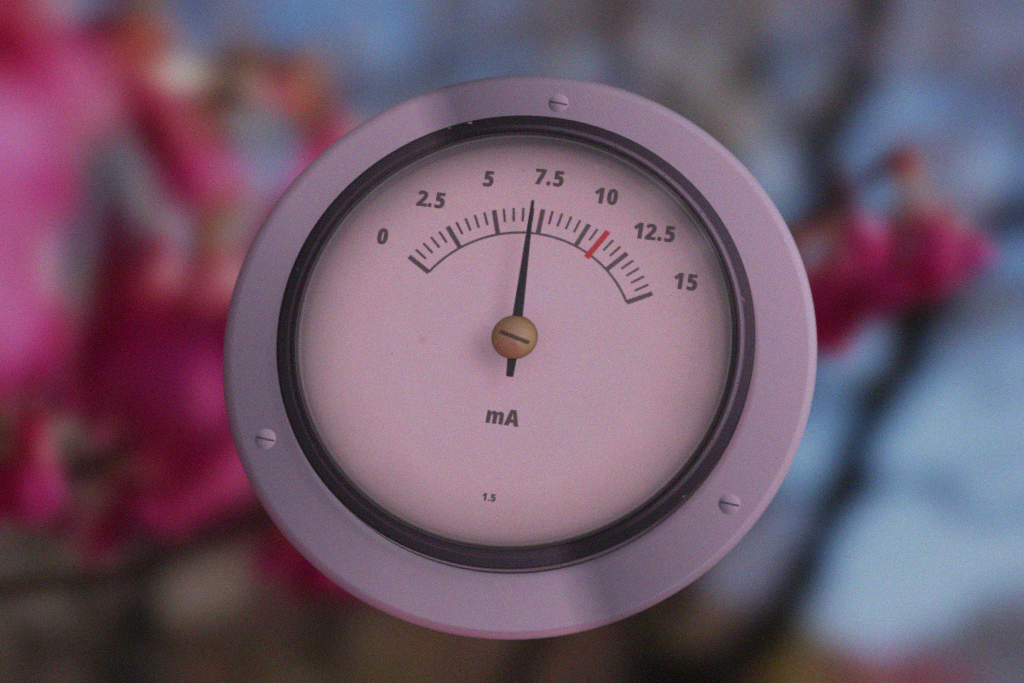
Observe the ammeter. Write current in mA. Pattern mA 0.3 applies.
mA 7
